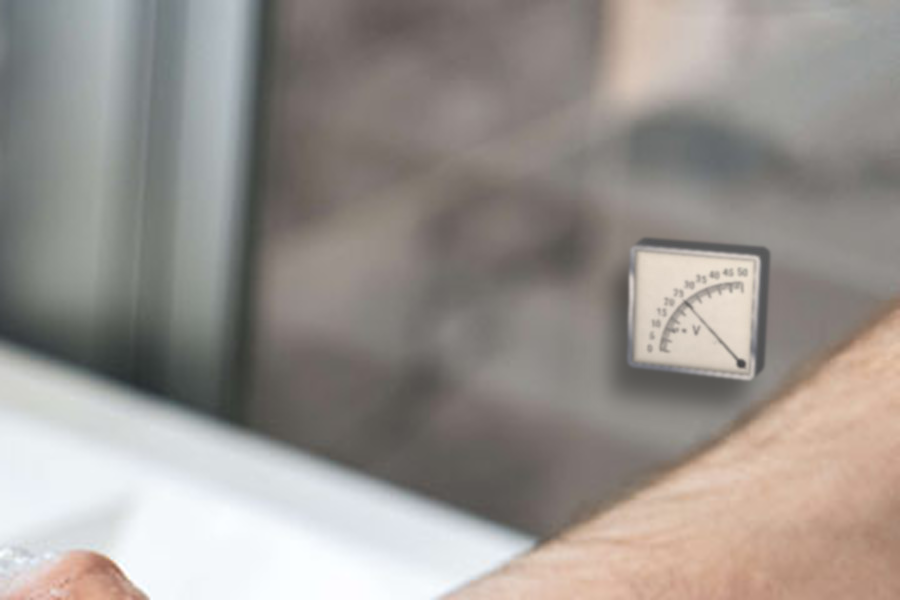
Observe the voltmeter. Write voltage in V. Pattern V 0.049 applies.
V 25
